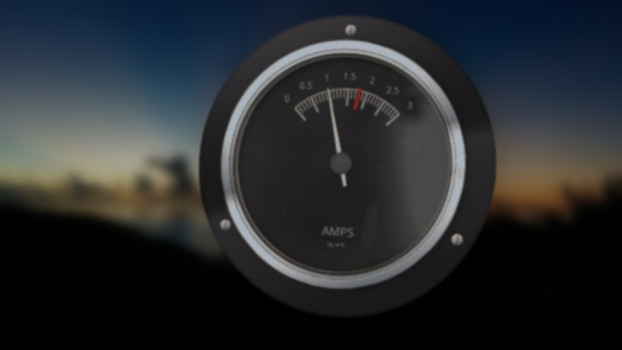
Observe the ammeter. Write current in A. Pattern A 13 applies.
A 1
